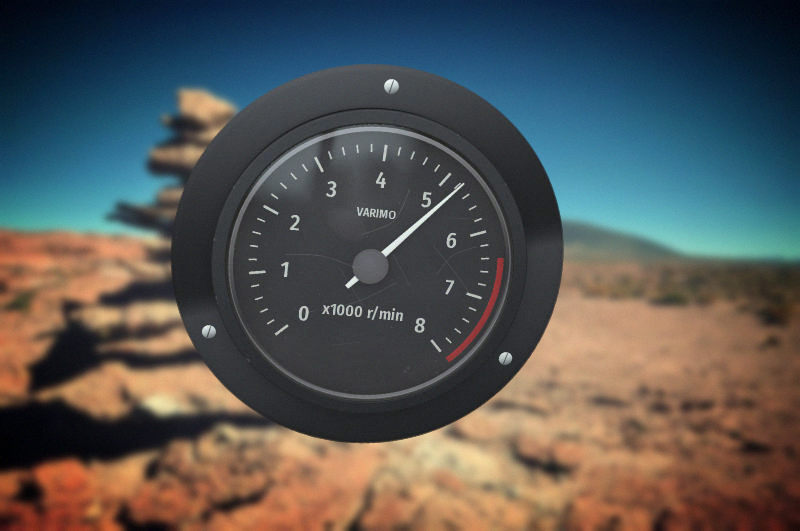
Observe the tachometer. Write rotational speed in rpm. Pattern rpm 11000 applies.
rpm 5200
